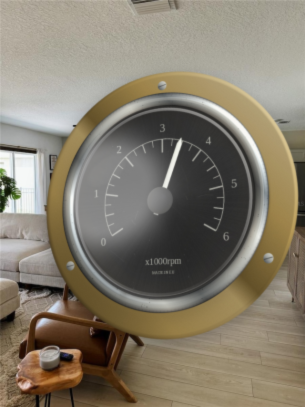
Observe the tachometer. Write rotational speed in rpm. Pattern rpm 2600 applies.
rpm 3500
